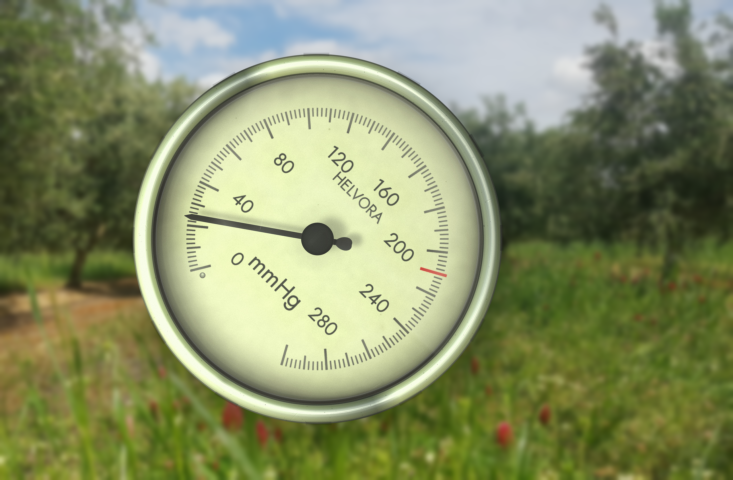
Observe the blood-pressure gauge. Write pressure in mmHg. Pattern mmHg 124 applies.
mmHg 24
